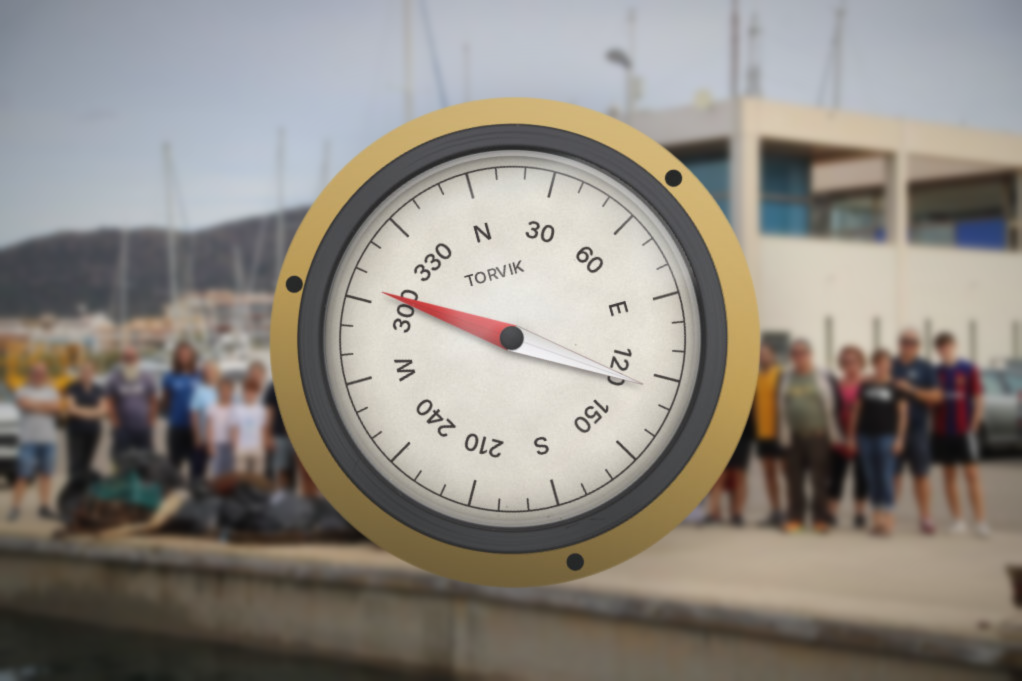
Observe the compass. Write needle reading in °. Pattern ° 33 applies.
° 305
